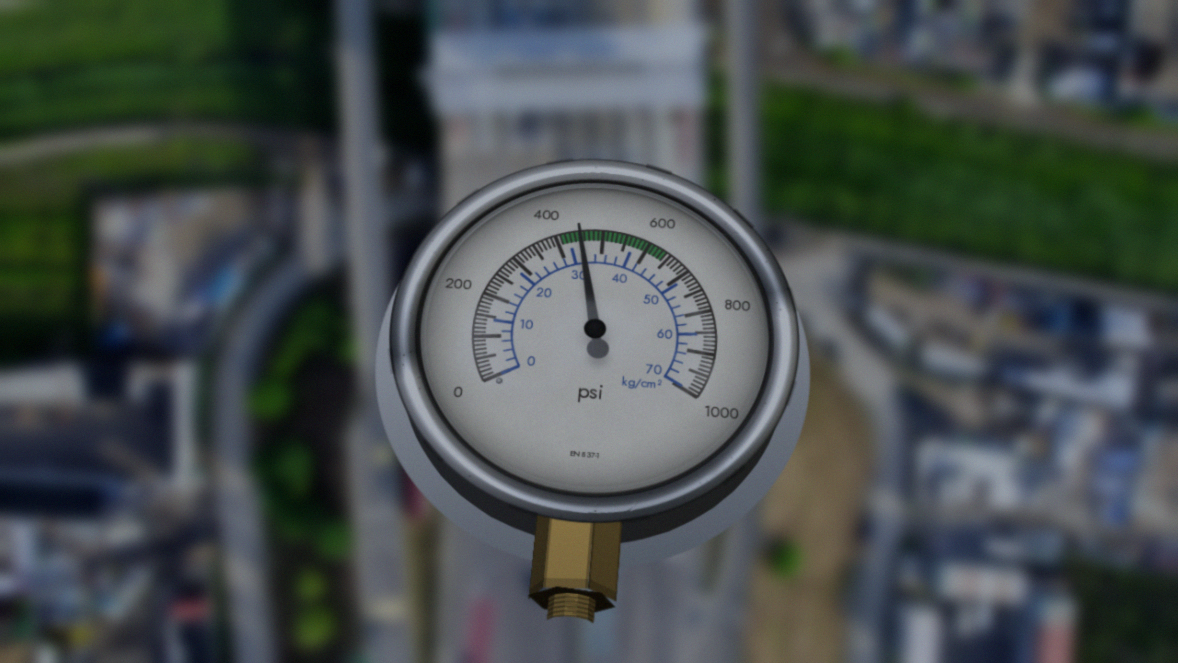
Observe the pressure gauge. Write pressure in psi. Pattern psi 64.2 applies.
psi 450
